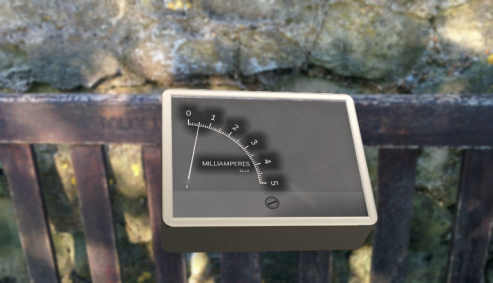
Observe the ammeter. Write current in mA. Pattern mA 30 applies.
mA 0.5
